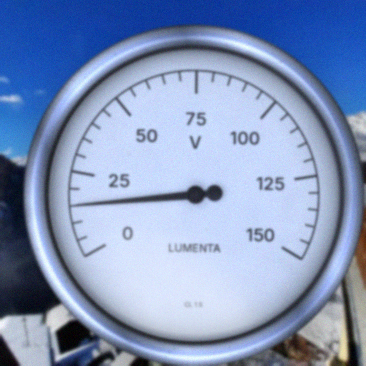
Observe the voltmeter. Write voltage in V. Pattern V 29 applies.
V 15
